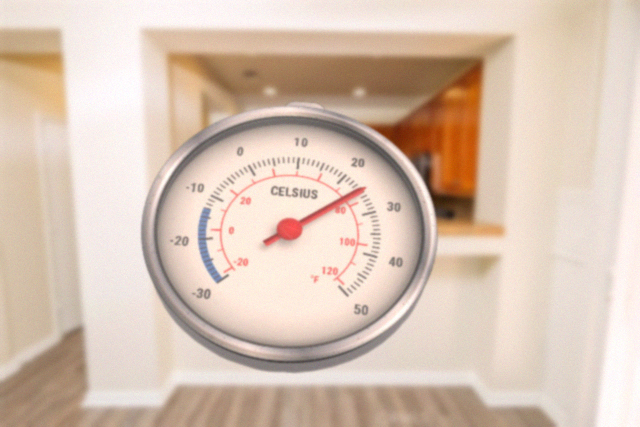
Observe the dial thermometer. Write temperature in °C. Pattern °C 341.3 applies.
°C 25
